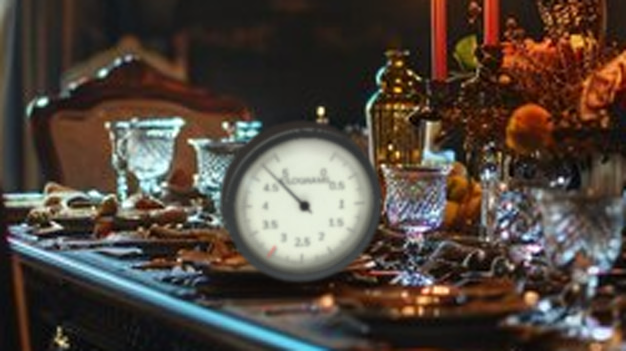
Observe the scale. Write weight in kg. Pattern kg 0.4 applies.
kg 4.75
